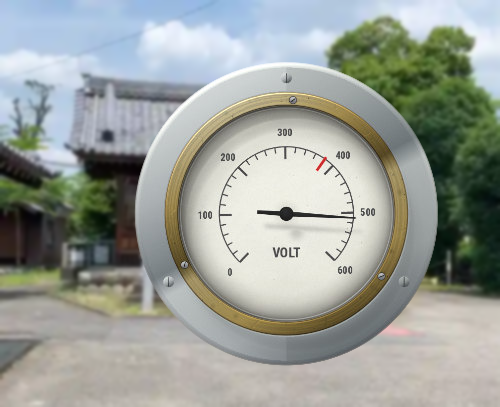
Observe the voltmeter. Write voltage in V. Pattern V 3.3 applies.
V 510
